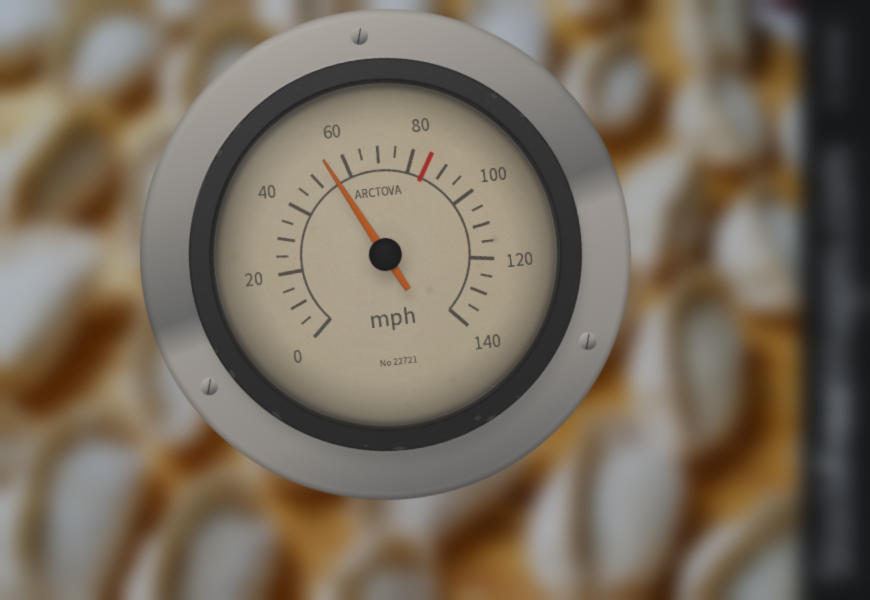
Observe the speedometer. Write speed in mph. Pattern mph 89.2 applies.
mph 55
